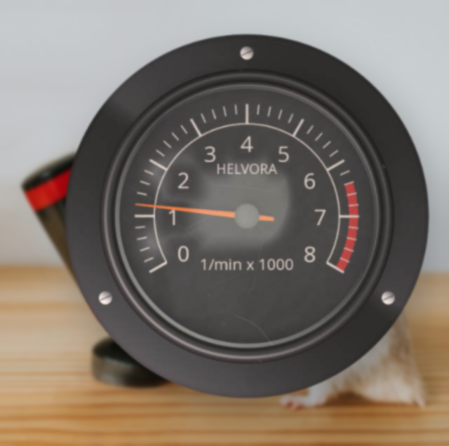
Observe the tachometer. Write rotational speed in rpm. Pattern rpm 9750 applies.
rpm 1200
